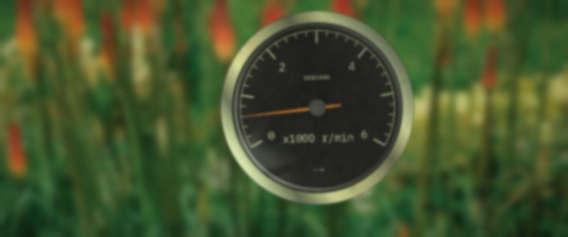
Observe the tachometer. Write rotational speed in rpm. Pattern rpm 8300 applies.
rpm 600
